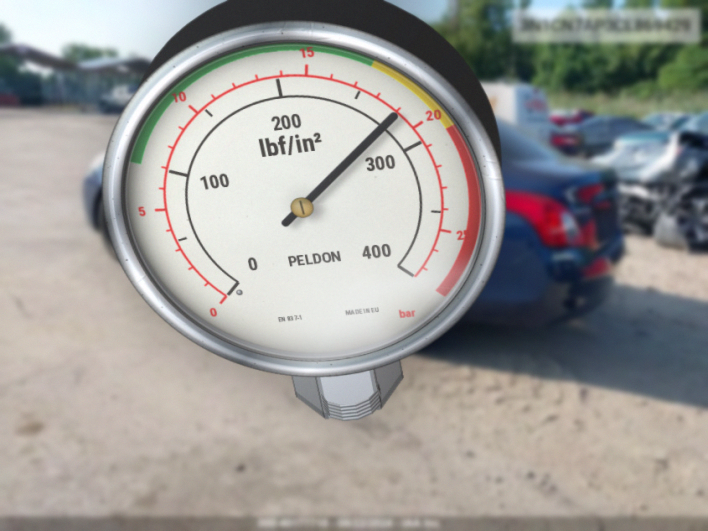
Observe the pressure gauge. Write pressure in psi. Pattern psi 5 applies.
psi 275
